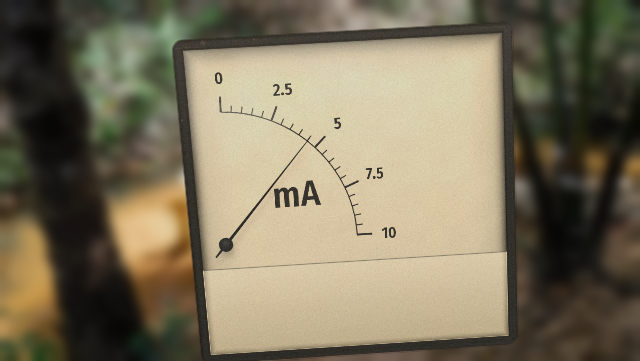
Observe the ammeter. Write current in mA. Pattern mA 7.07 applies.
mA 4.5
